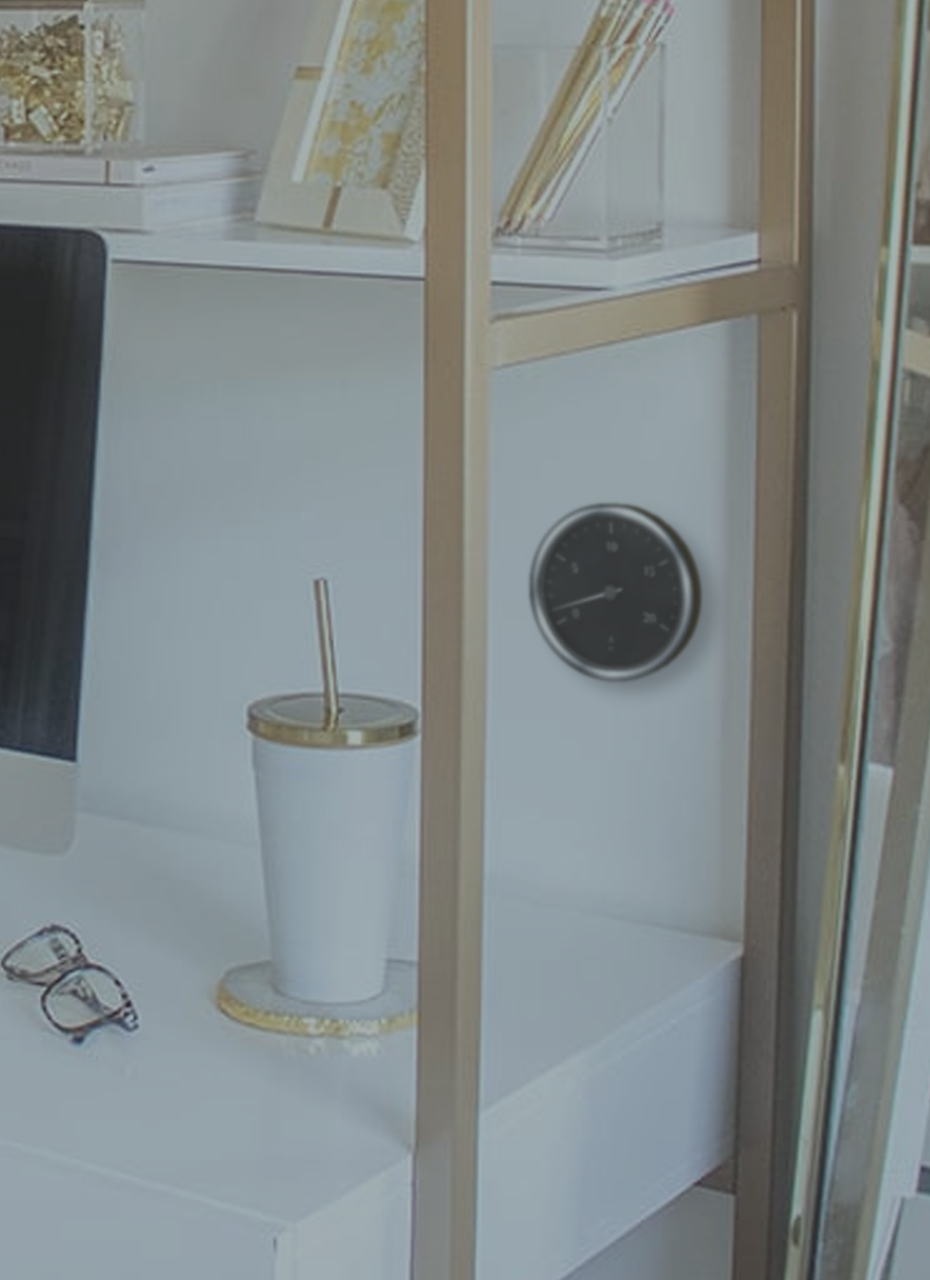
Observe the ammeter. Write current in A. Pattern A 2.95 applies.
A 1
